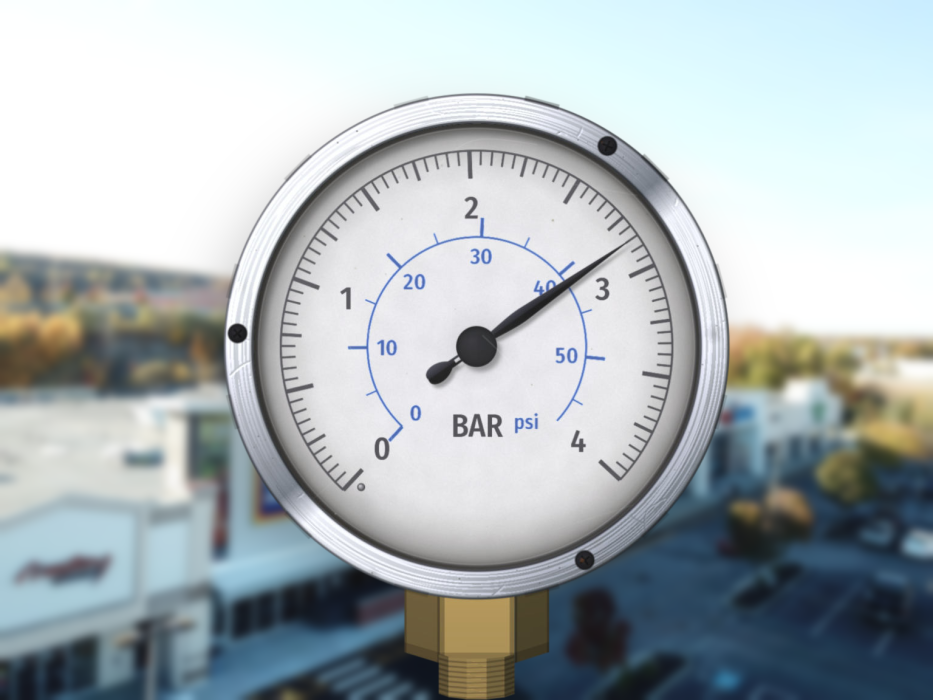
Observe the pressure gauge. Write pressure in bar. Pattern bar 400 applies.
bar 2.85
